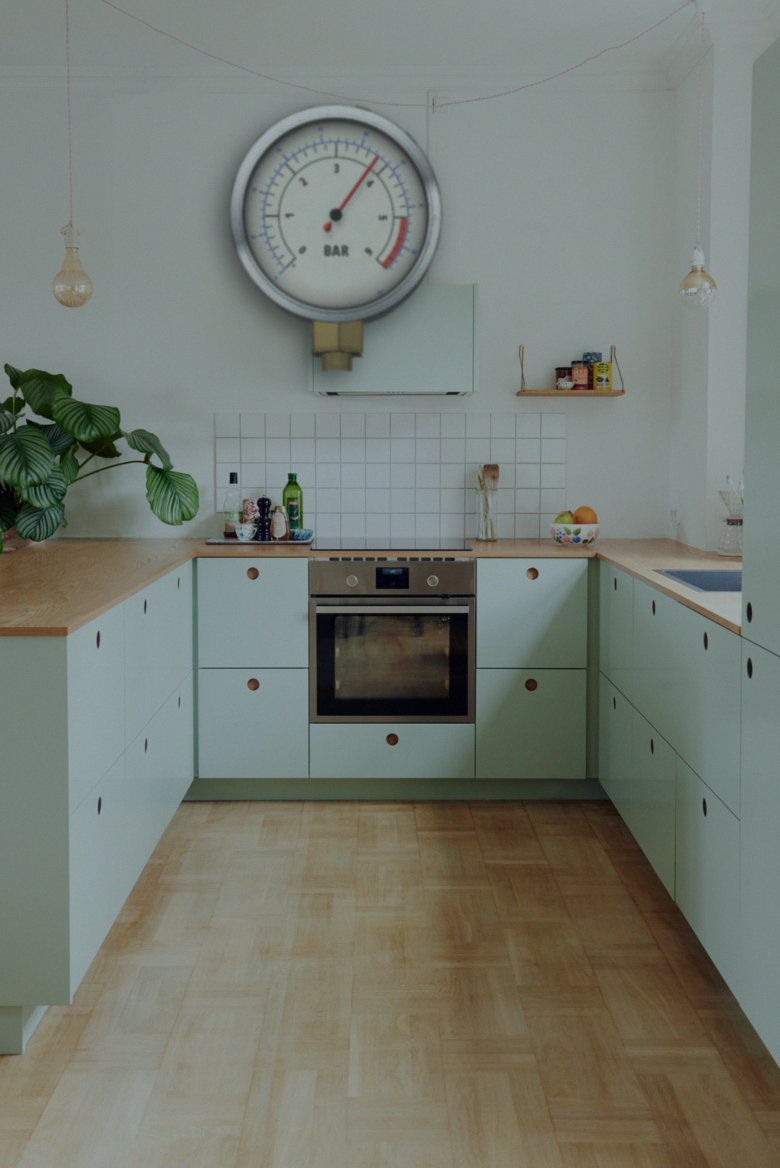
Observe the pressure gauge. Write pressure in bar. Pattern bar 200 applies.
bar 3.8
